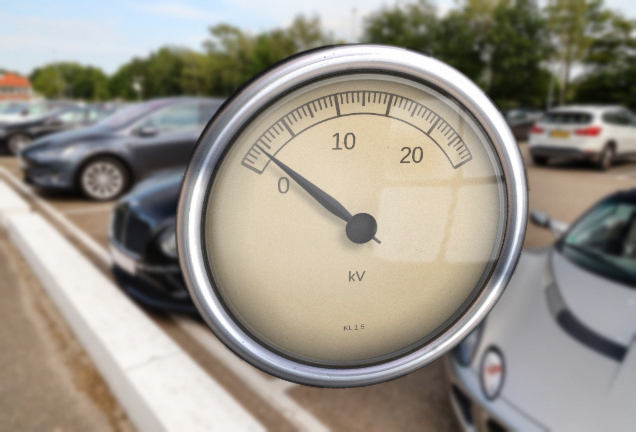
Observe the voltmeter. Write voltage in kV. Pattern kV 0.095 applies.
kV 2
